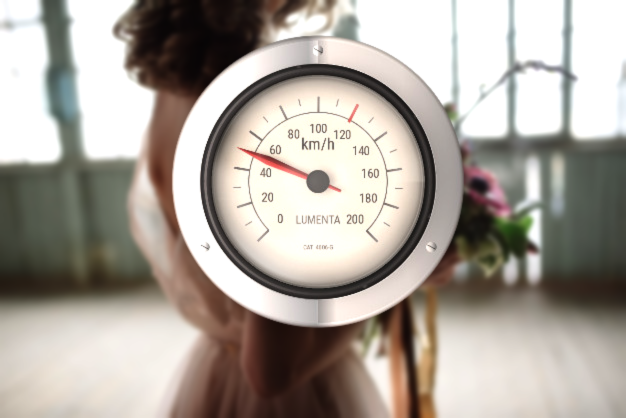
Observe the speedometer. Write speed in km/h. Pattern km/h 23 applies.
km/h 50
